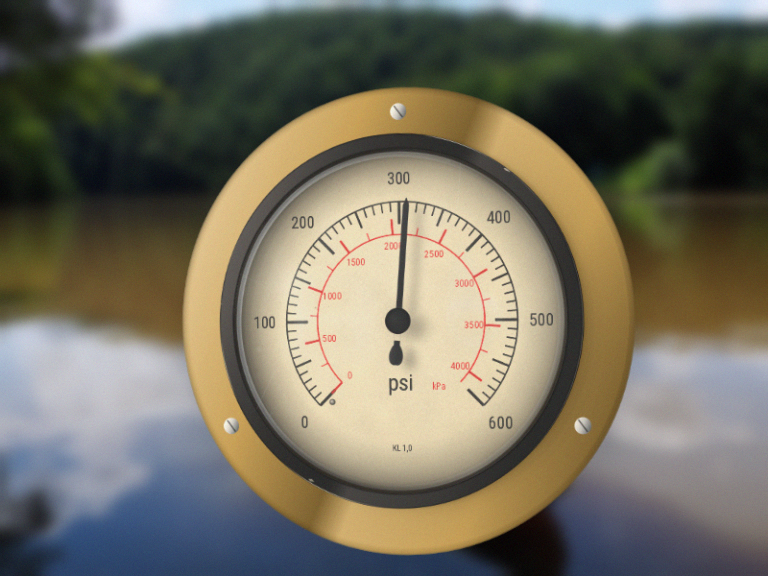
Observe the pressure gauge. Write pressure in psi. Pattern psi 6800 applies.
psi 310
